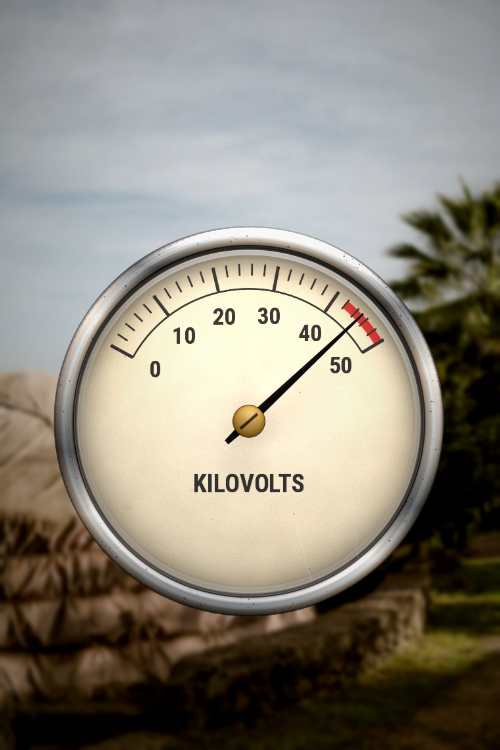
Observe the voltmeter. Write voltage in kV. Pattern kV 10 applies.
kV 45
